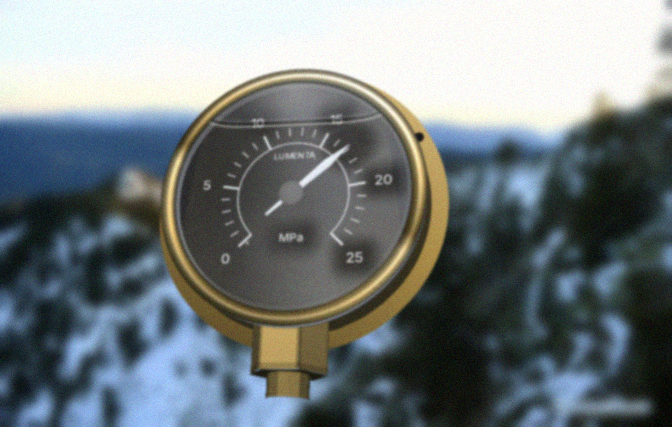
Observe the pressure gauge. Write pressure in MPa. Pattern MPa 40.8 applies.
MPa 17
